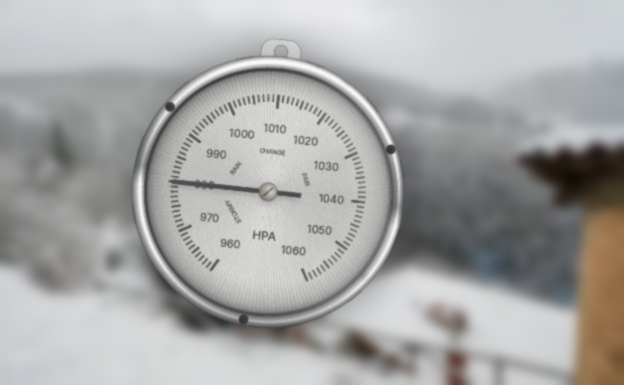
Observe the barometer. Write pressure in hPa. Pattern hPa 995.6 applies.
hPa 980
